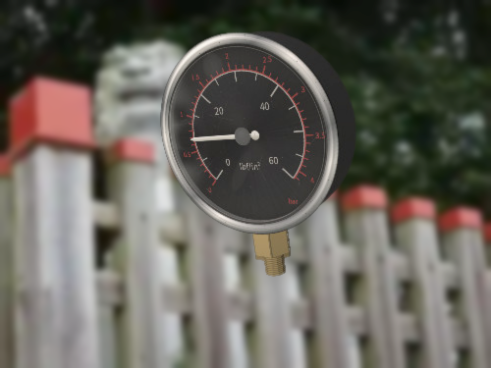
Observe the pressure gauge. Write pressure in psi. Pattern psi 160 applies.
psi 10
